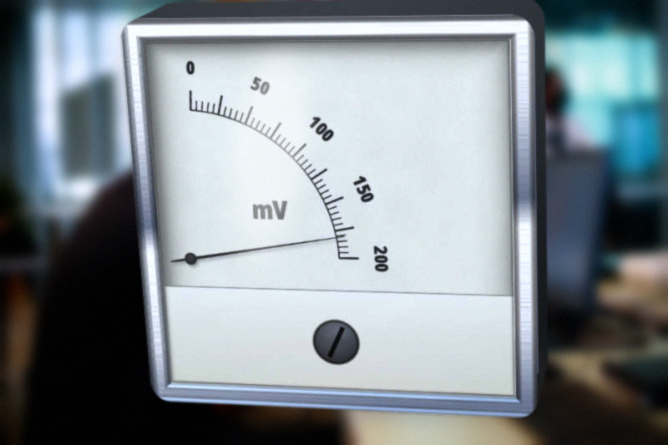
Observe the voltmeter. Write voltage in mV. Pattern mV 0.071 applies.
mV 180
